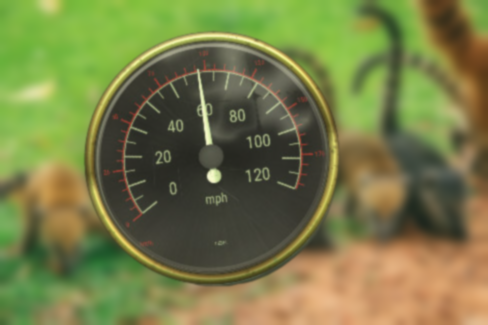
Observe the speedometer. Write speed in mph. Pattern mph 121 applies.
mph 60
